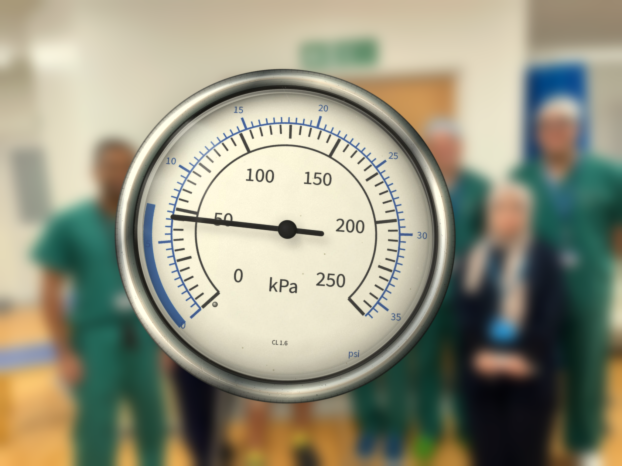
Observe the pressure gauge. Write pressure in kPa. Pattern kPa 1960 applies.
kPa 45
